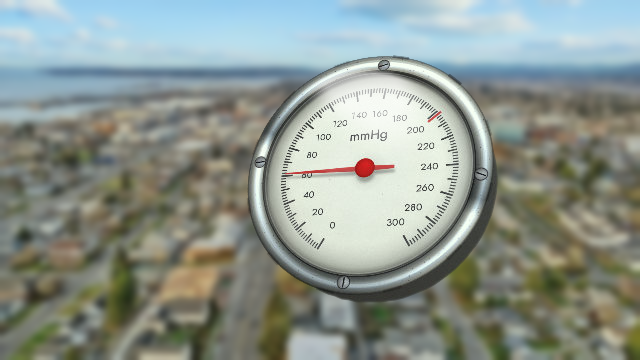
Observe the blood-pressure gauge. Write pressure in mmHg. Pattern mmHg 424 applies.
mmHg 60
